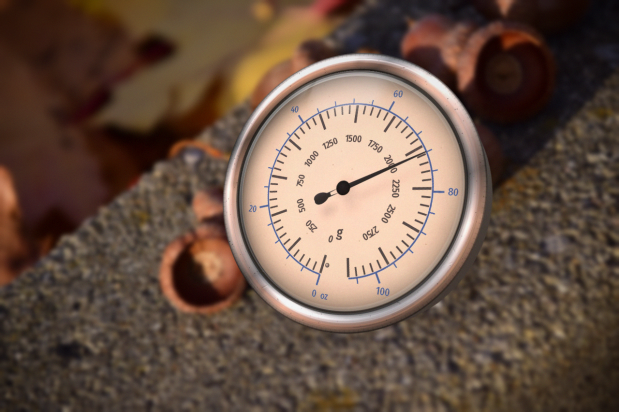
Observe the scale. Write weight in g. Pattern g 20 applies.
g 2050
